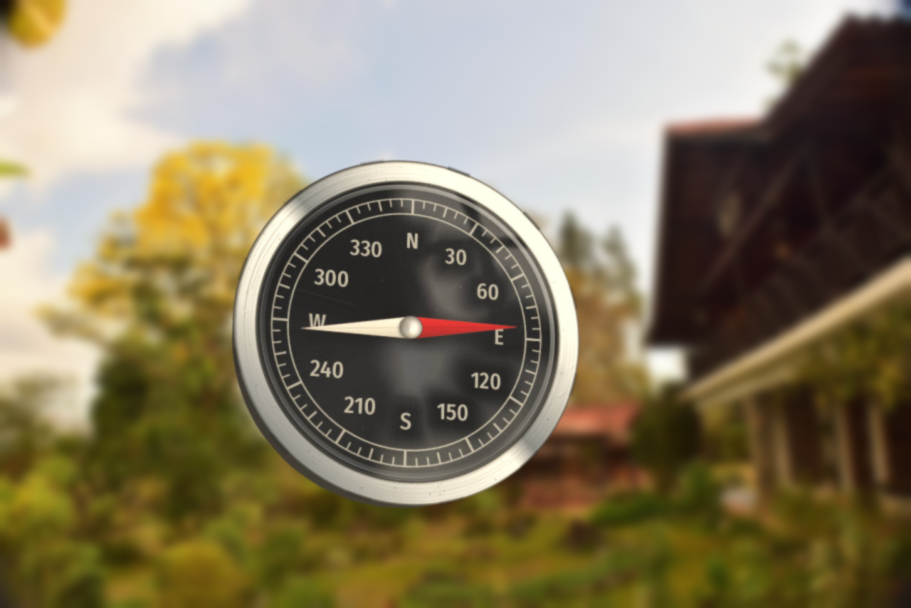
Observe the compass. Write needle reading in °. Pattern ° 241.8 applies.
° 85
